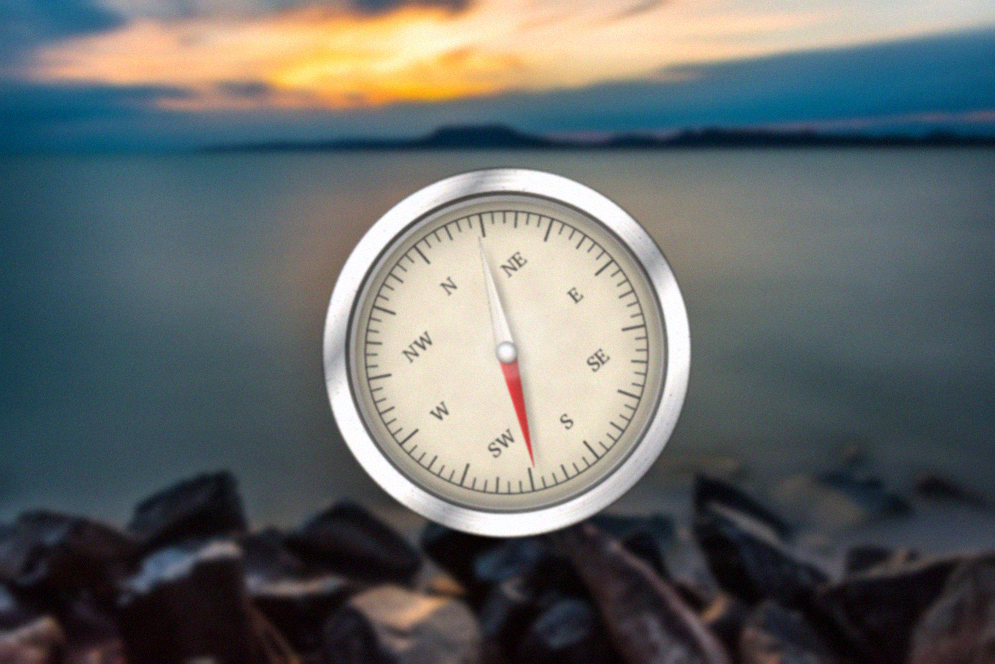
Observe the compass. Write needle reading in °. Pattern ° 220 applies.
° 207.5
